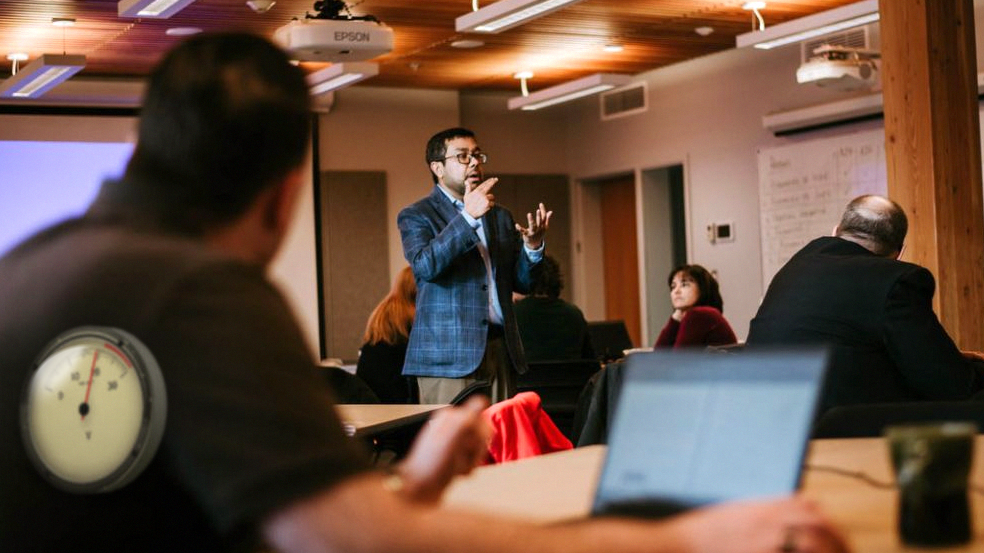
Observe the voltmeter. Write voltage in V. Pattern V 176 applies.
V 20
